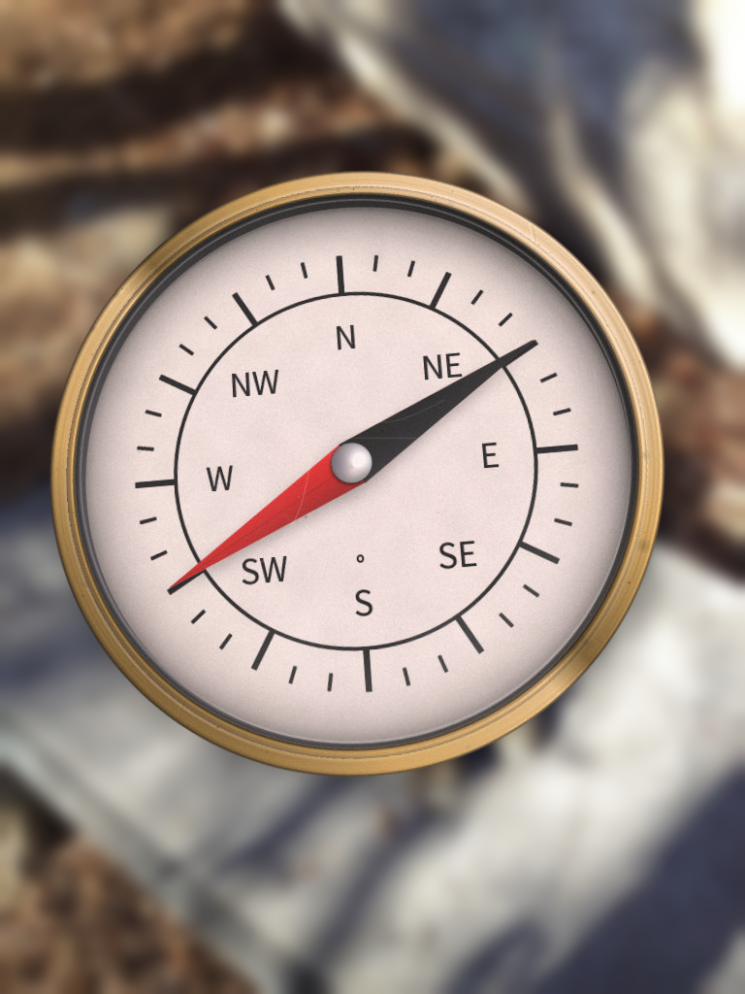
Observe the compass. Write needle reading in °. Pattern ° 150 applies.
° 240
